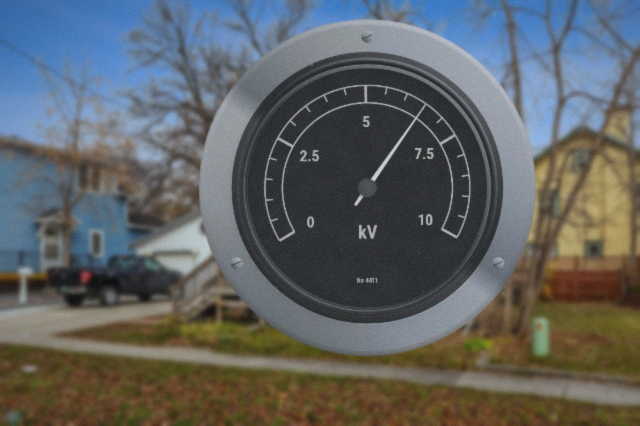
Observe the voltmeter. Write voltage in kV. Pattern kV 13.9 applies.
kV 6.5
